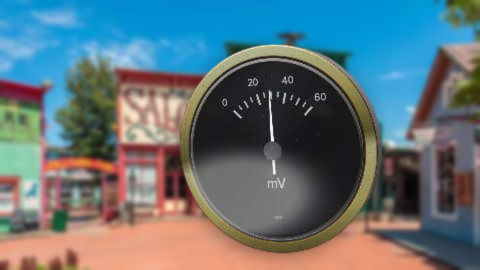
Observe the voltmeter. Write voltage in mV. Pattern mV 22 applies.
mV 30
